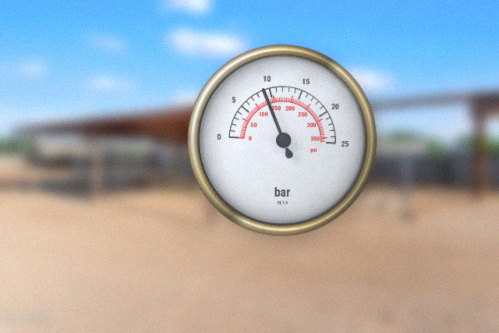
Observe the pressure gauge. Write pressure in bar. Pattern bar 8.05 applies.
bar 9
